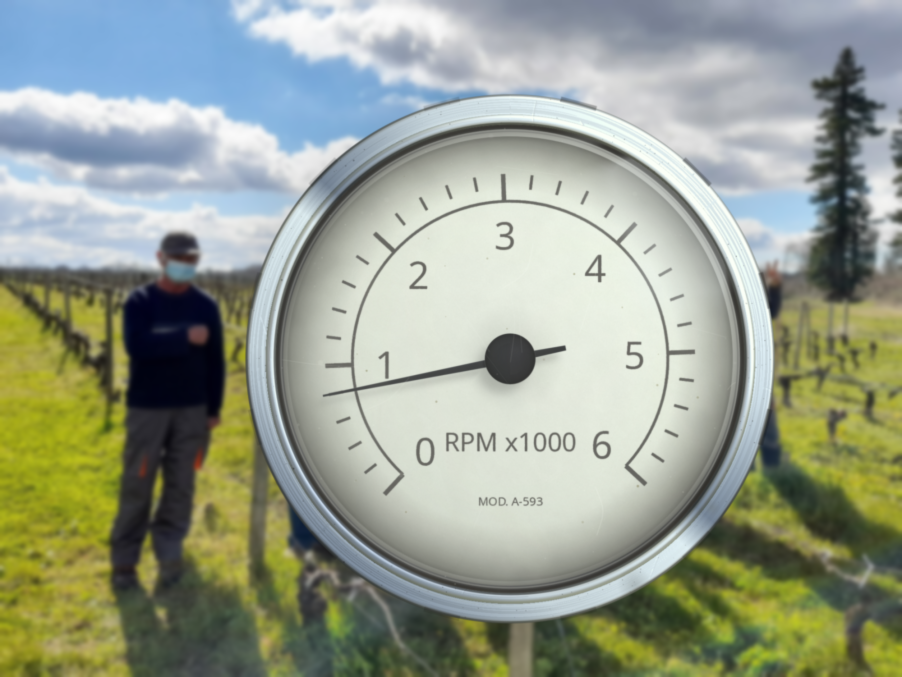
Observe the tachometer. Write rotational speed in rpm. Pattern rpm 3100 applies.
rpm 800
